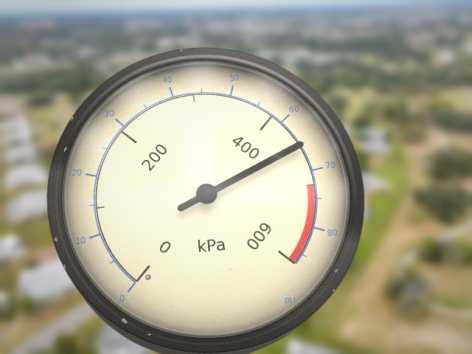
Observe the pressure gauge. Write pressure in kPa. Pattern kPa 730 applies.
kPa 450
